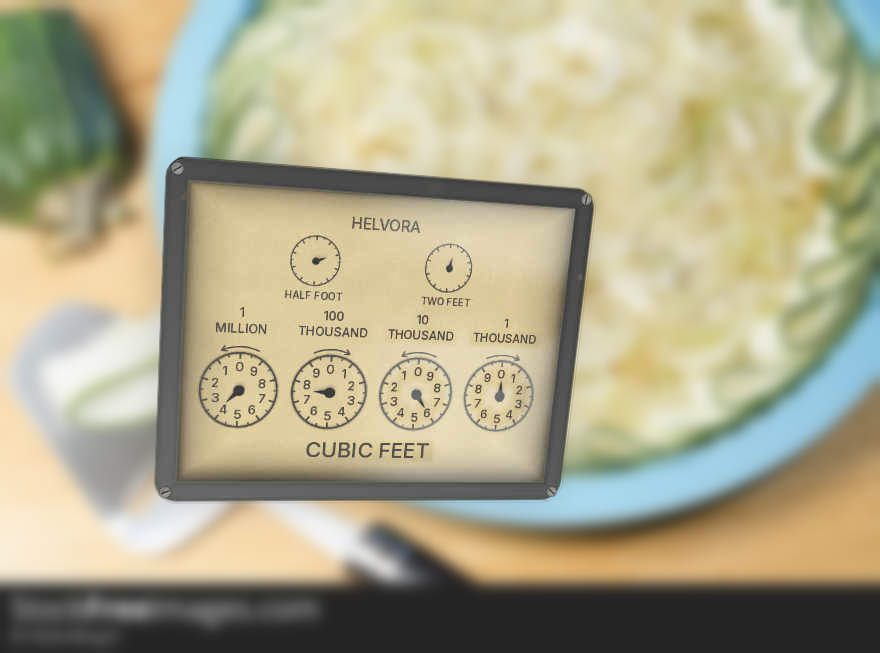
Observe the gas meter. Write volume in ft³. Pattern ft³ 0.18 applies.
ft³ 376000
